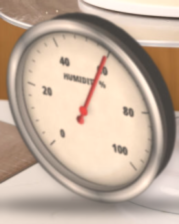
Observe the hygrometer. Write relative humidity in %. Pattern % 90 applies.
% 60
